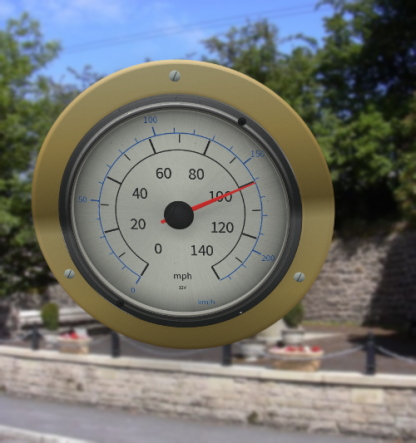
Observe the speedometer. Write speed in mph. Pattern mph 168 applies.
mph 100
